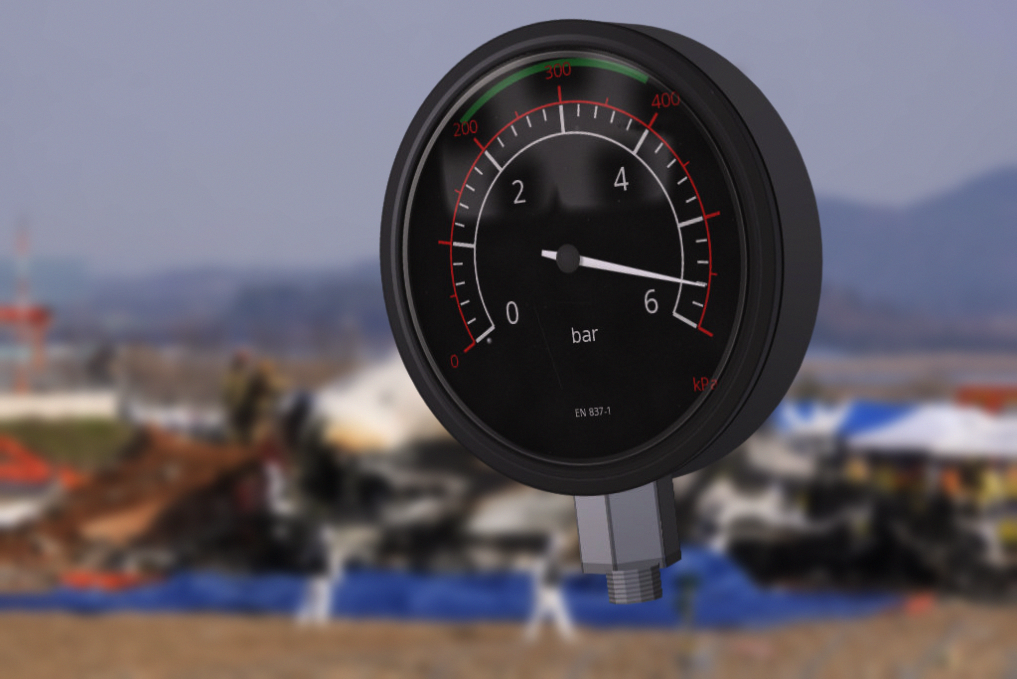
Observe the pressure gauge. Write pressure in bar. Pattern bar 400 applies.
bar 5.6
